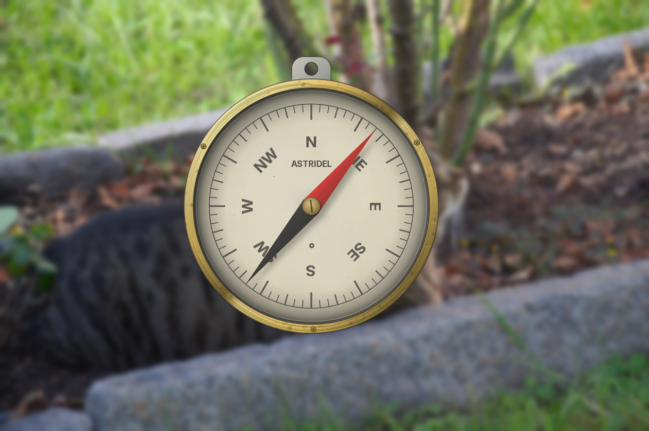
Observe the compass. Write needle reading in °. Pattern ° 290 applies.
° 40
